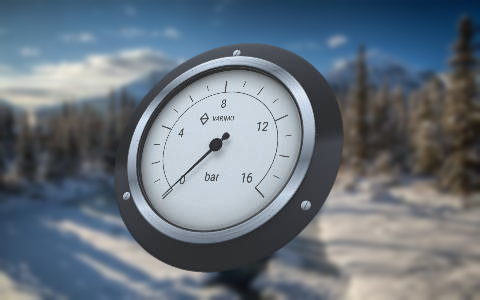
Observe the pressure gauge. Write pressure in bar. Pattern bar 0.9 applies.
bar 0
